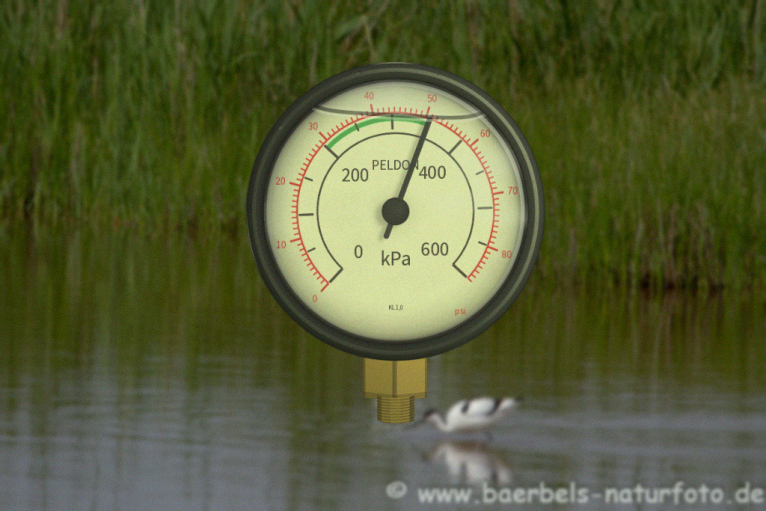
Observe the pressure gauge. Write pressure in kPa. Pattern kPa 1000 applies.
kPa 350
